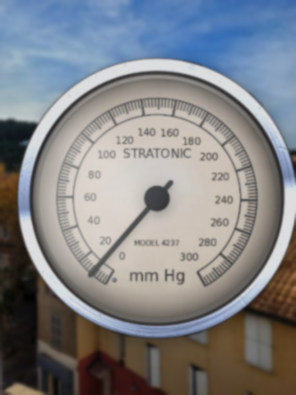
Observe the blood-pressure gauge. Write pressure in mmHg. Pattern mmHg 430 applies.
mmHg 10
